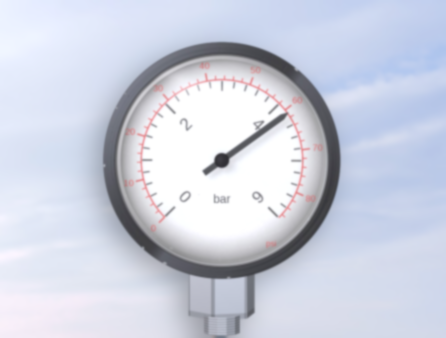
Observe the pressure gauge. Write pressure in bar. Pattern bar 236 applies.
bar 4.2
